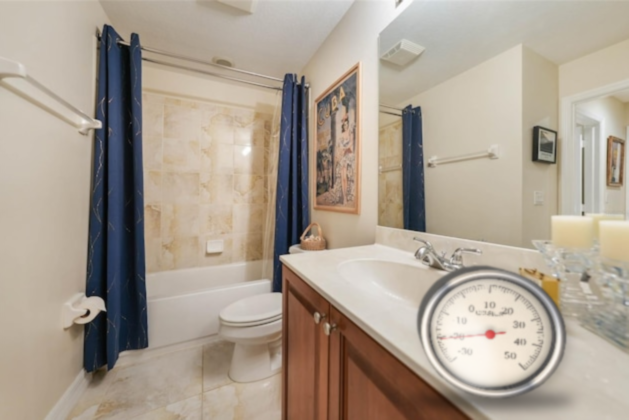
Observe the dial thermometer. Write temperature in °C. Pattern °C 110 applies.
°C -20
